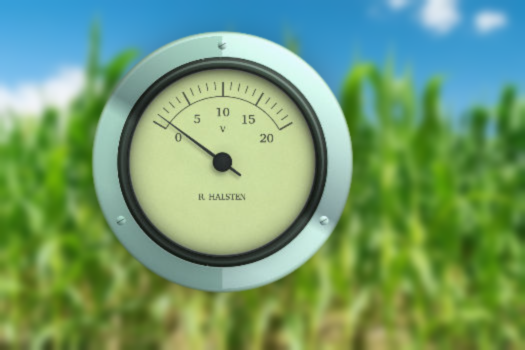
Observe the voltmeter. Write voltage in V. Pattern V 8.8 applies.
V 1
